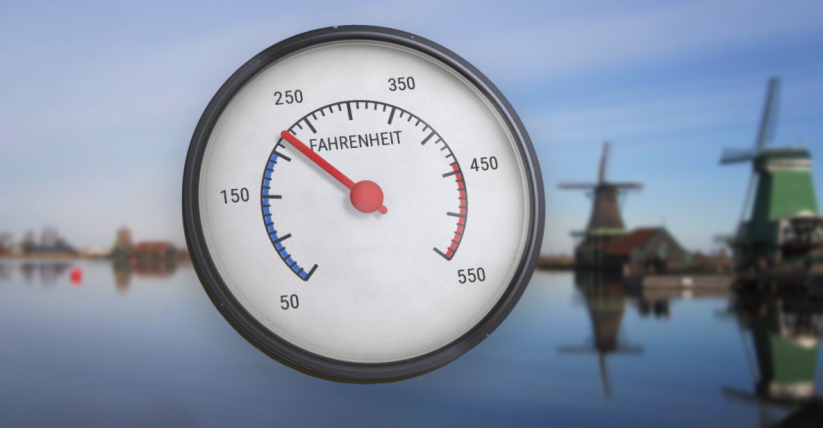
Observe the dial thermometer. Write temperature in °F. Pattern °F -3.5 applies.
°F 220
